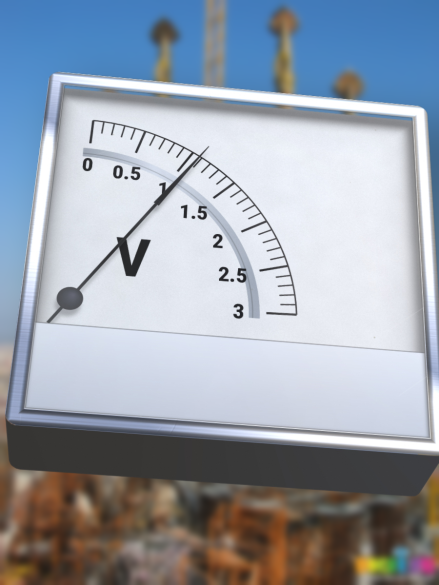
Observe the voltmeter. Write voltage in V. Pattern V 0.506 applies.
V 1.1
